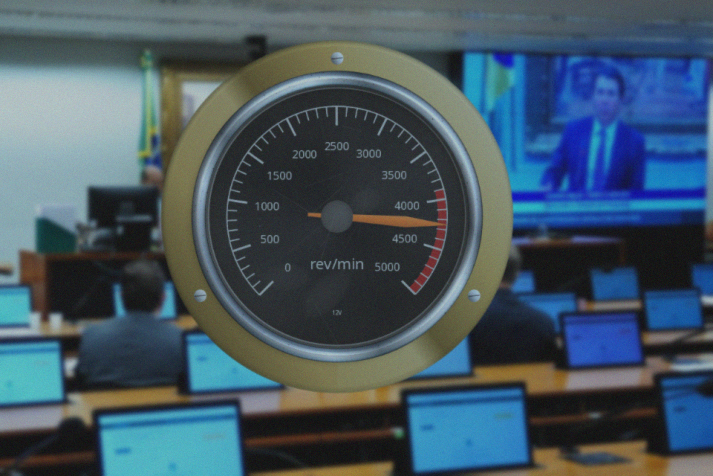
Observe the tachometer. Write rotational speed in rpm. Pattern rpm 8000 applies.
rpm 4250
